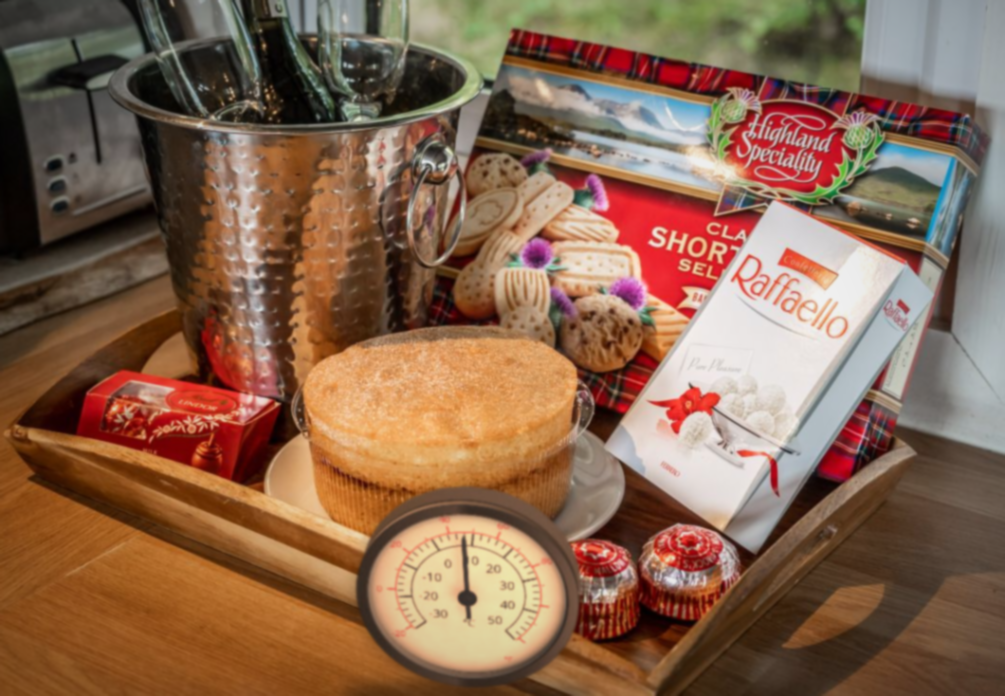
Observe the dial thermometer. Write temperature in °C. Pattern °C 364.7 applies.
°C 8
